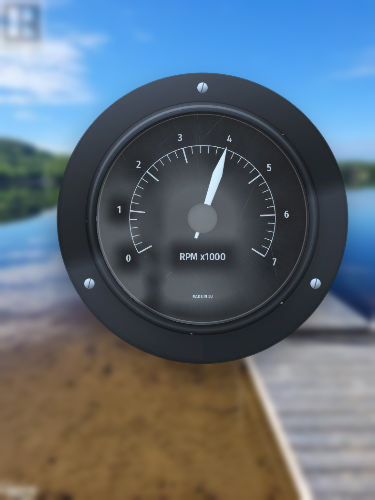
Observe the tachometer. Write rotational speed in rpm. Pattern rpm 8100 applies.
rpm 4000
